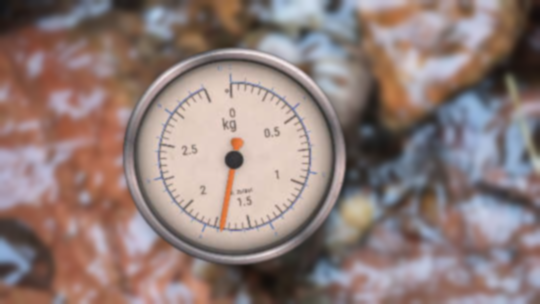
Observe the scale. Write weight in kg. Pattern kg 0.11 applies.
kg 1.7
